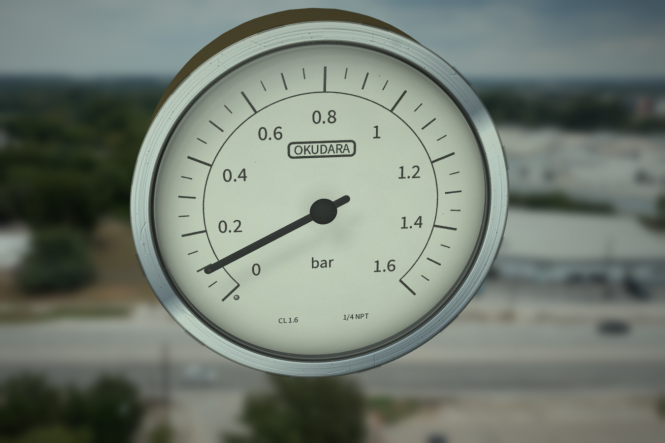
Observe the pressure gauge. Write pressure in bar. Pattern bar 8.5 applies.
bar 0.1
